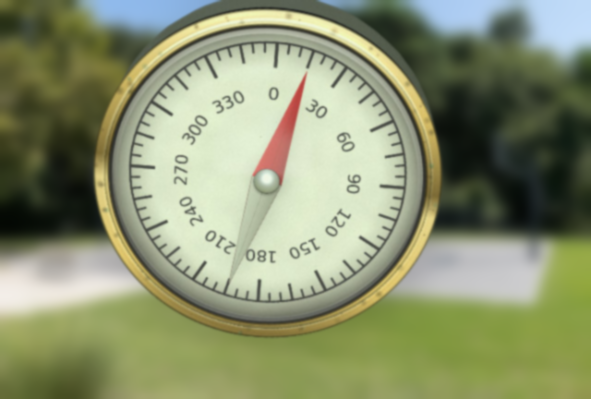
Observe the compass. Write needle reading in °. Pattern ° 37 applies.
° 15
